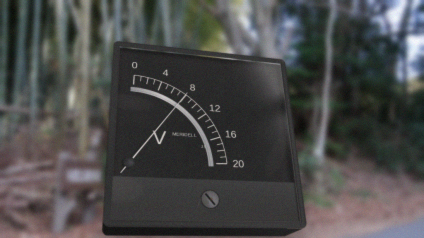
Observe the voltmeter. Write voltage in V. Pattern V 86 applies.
V 8
